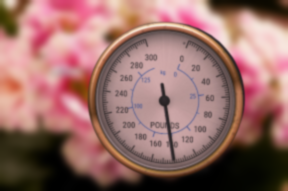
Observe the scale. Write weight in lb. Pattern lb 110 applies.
lb 140
